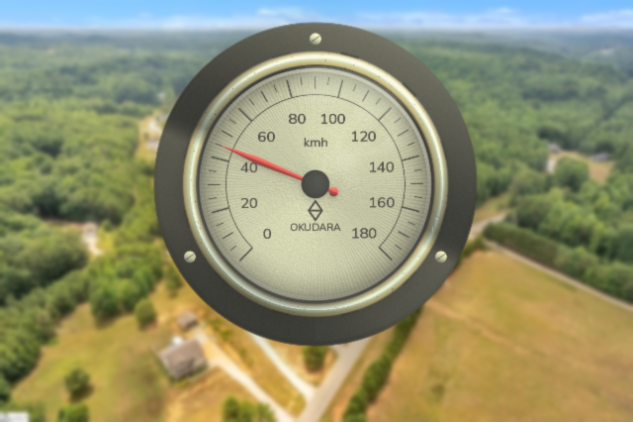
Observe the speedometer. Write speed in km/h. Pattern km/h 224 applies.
km/h 45
